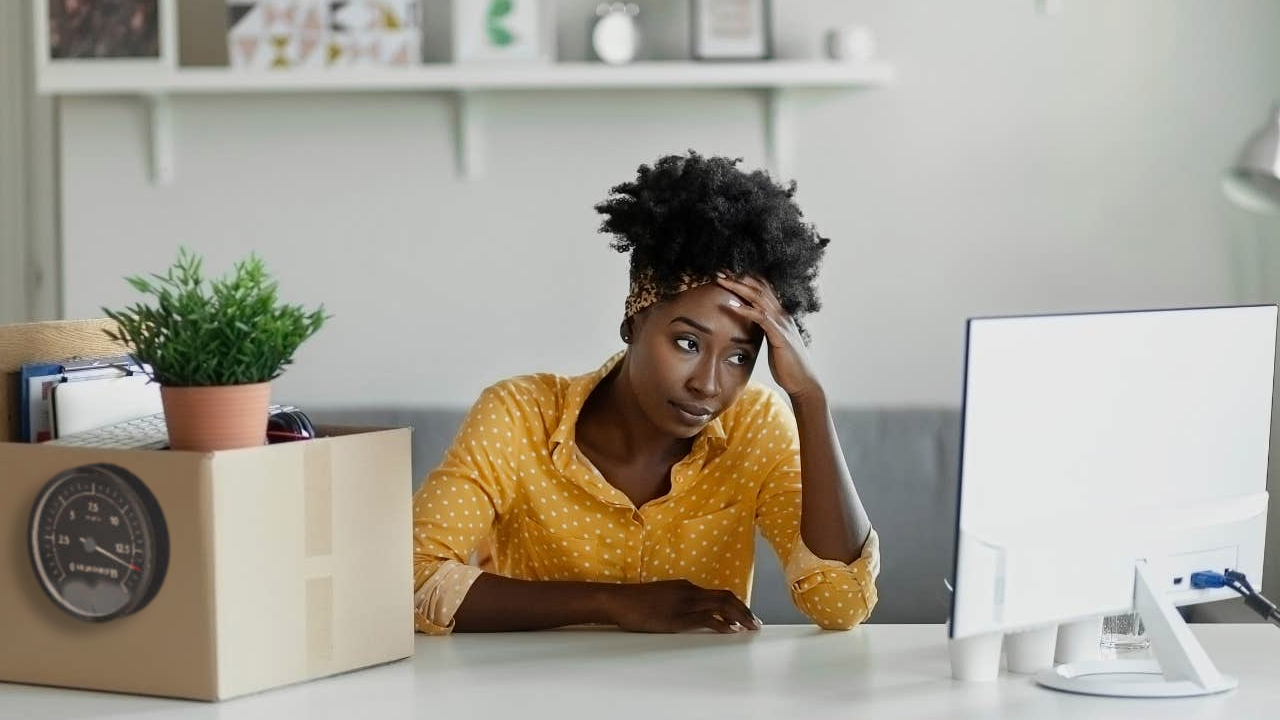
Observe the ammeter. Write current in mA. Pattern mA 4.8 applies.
mA 13.5
